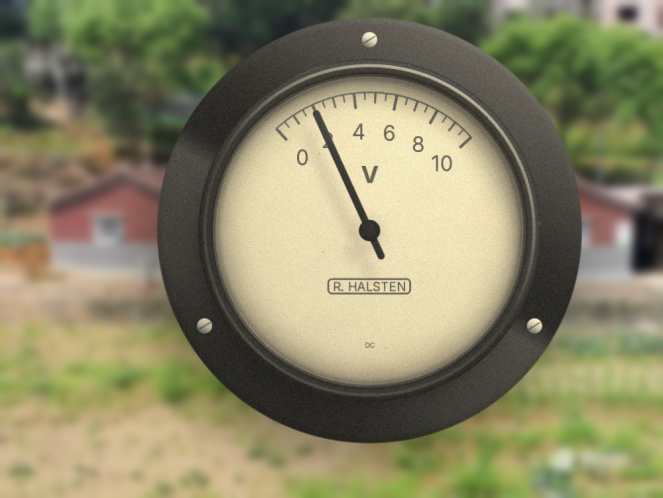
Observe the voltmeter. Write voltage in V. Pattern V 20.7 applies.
V 2
